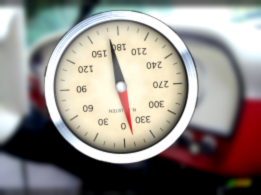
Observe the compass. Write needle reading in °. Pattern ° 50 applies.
° 350
